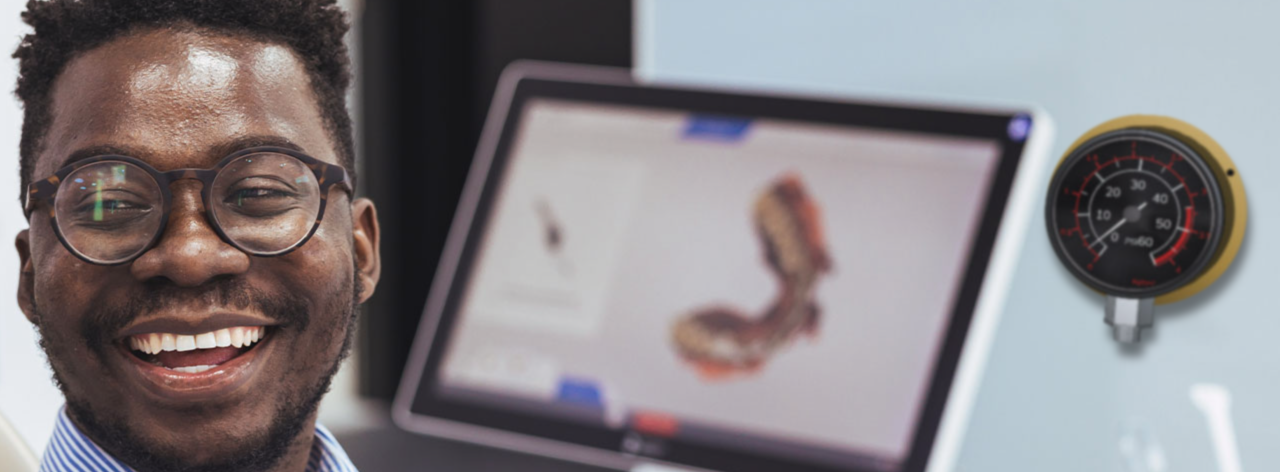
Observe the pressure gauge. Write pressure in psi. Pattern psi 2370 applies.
psi 2.5
